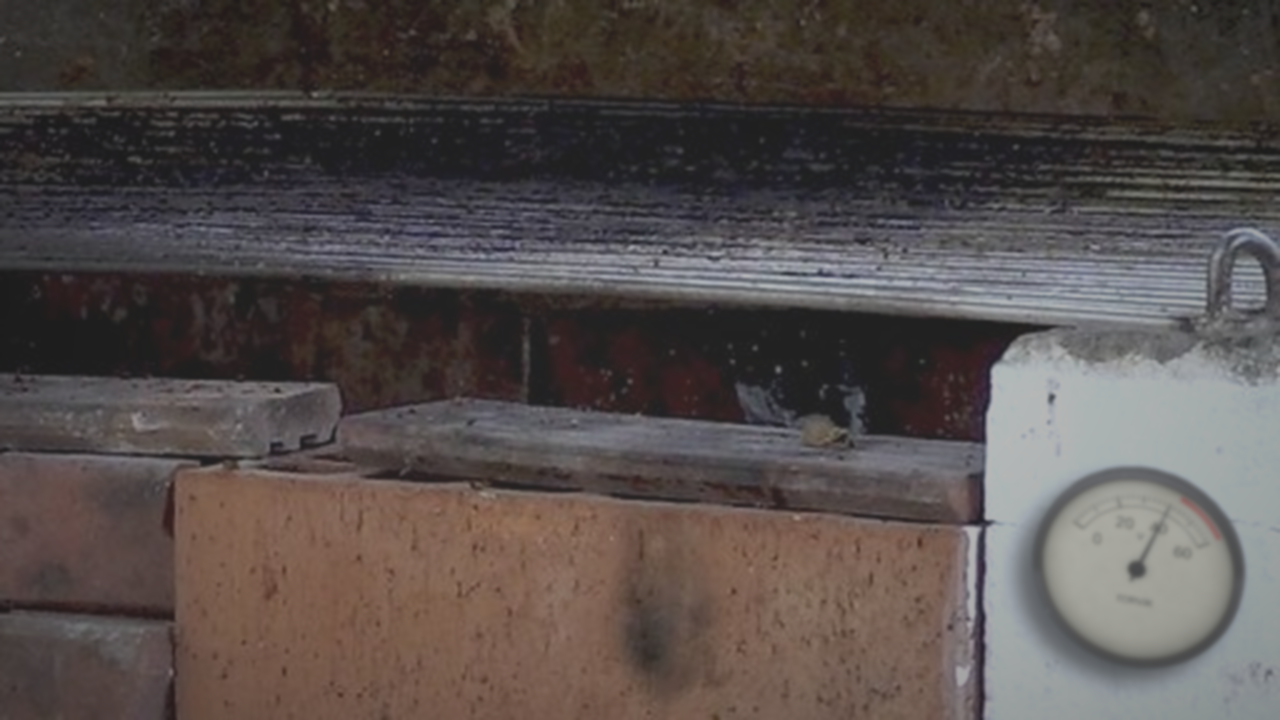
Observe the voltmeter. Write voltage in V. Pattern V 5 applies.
V 40
